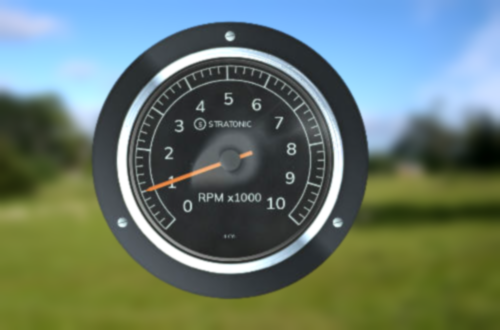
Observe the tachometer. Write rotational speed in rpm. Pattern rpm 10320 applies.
rpm 1000
